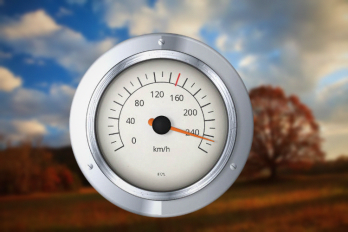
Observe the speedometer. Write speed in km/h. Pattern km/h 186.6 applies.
km/h 245
